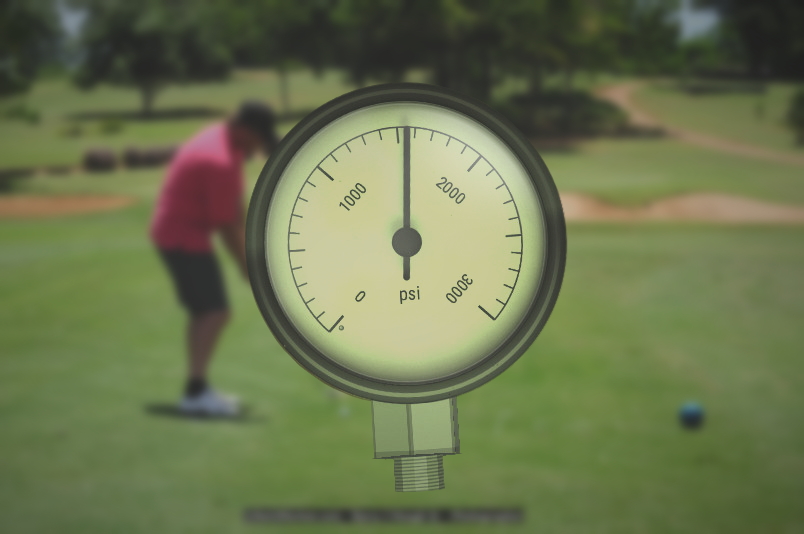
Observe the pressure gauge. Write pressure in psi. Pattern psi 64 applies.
psi 1550
